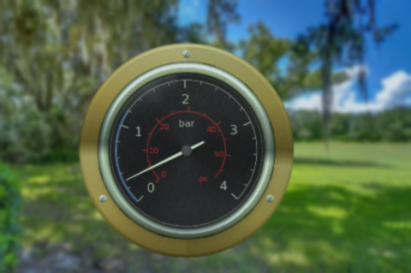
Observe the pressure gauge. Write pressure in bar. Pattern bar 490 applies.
bar 0.3
